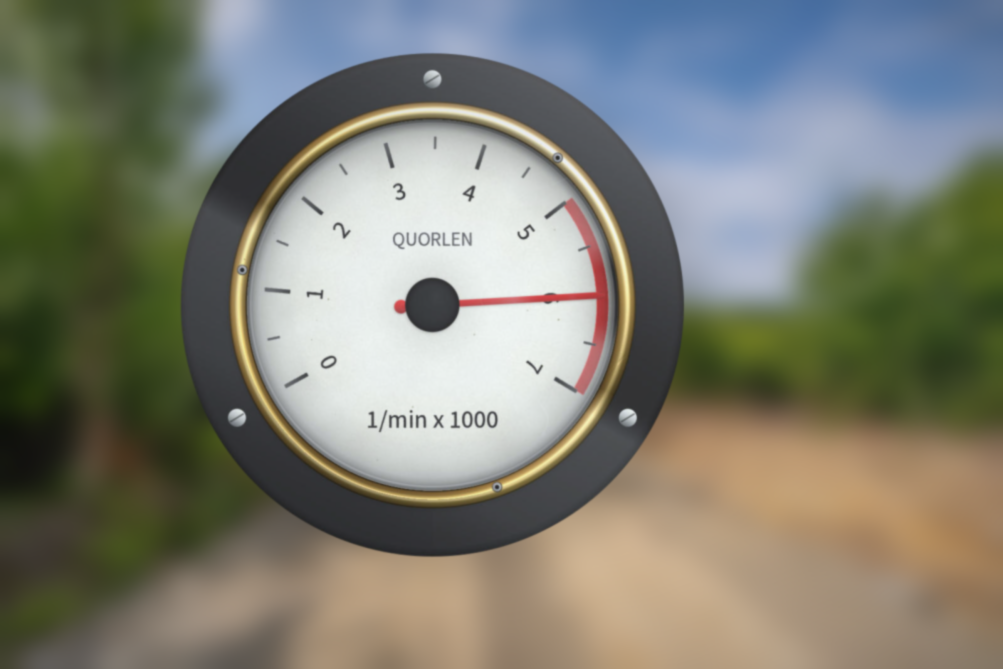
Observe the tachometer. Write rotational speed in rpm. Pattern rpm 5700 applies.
rpm 6000
